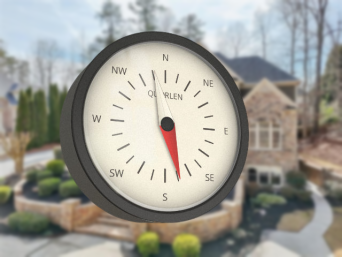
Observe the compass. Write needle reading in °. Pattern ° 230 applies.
° 165
